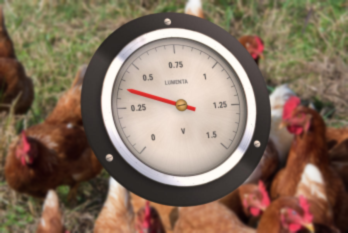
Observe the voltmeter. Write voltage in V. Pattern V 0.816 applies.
V 0.35
